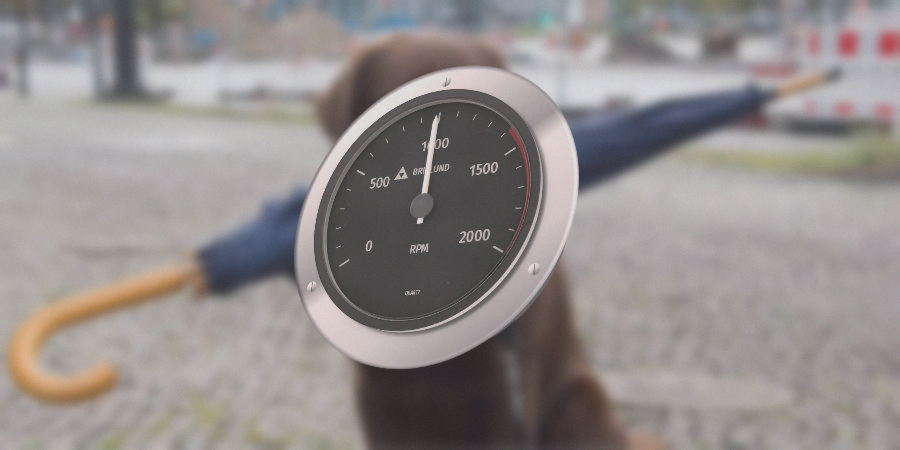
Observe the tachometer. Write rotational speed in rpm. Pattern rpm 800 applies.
rpm 1000
